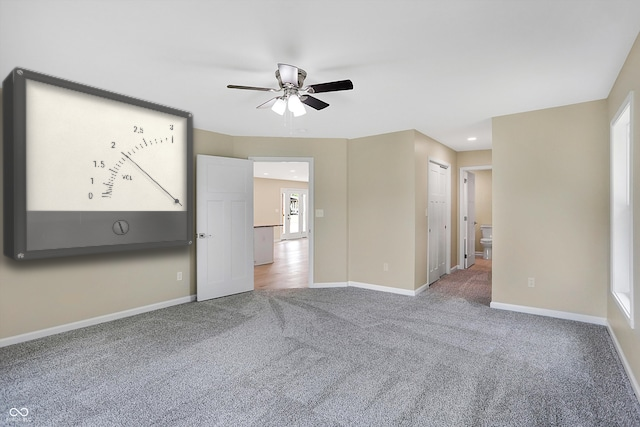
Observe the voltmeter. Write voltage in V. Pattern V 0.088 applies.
V 2
